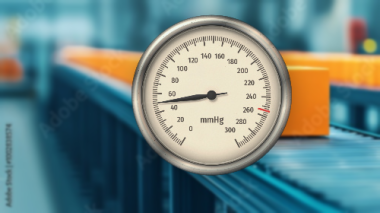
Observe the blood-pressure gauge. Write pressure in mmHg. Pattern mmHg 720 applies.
mmHg 50
